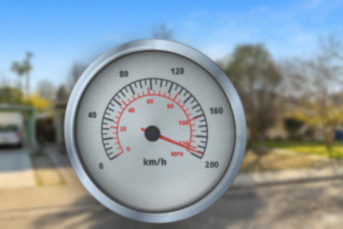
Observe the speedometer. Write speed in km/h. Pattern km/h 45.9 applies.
km/h 195
